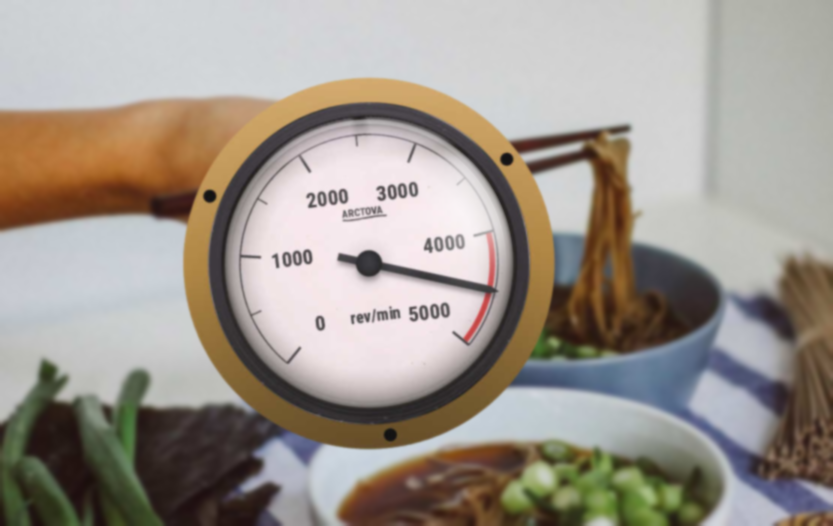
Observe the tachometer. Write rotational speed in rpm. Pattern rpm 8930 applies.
rpm 4500
